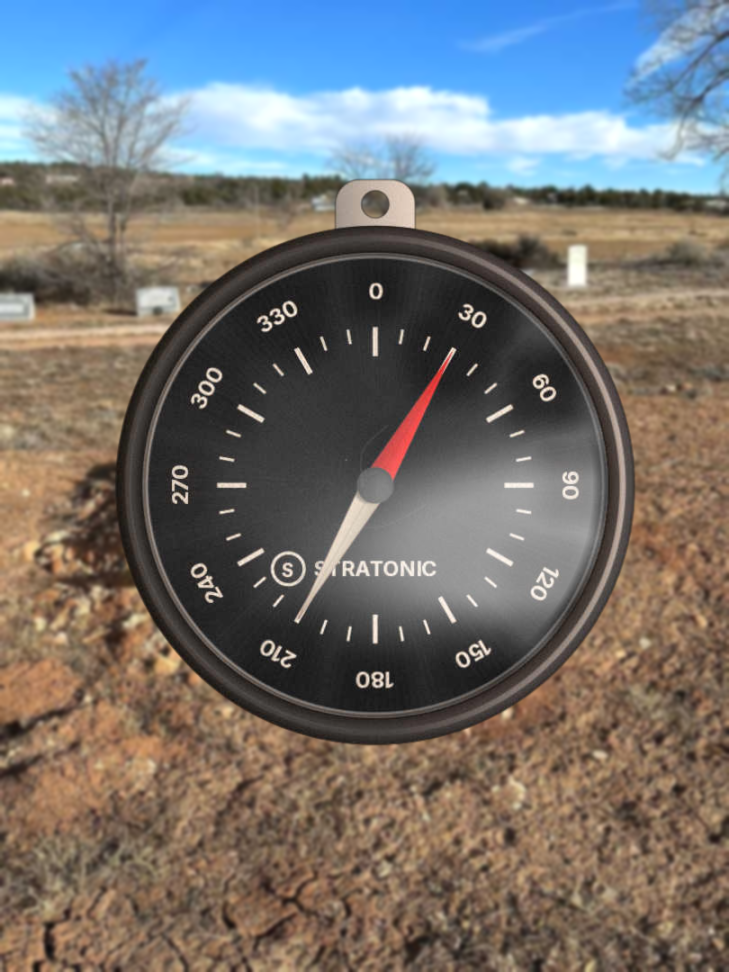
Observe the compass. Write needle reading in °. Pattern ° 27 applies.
° 30
